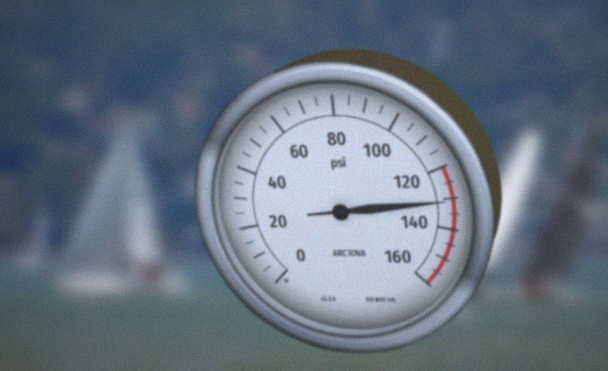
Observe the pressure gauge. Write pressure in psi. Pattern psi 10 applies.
psi 130
